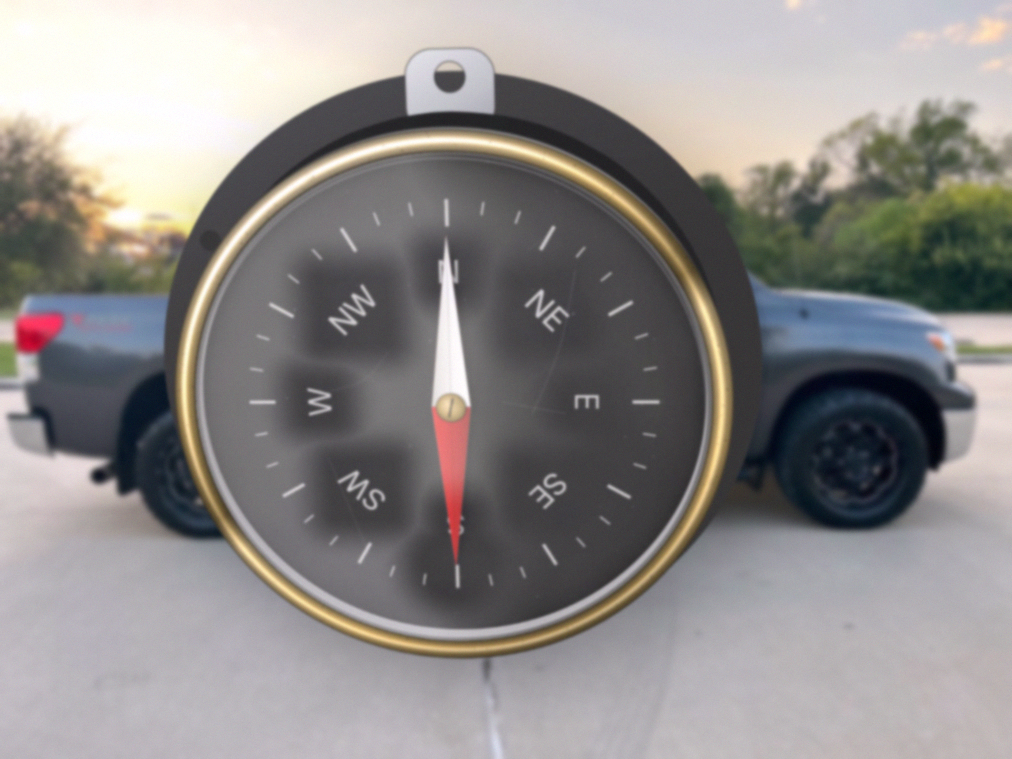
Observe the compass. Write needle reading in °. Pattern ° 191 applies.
° 180
